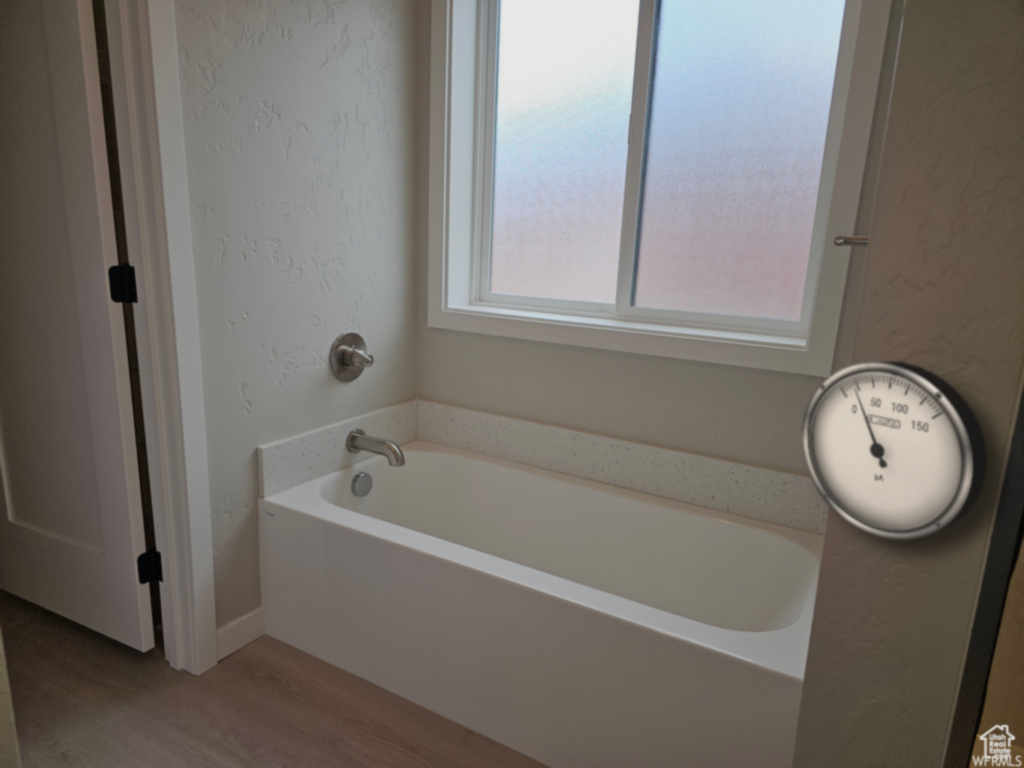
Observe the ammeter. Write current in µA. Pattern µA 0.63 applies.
µA 25
